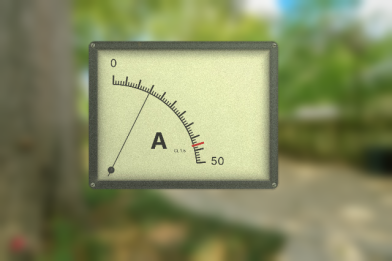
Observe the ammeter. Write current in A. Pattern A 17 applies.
A 15
